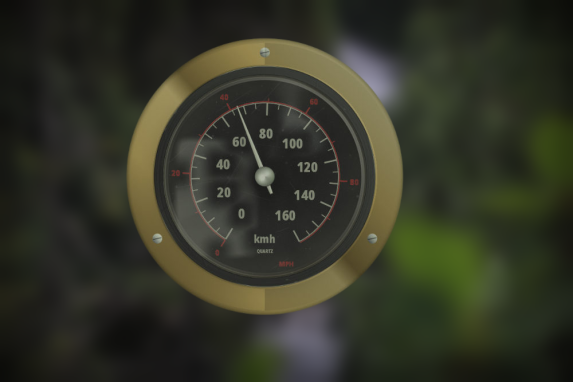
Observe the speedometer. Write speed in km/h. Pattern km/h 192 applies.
km/h 67.5
